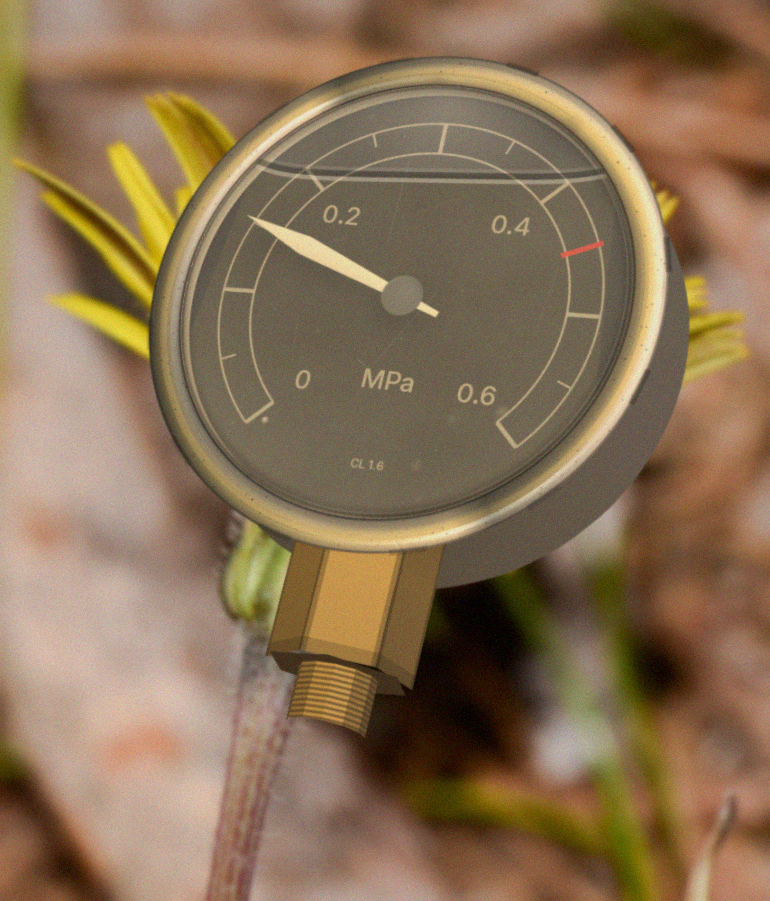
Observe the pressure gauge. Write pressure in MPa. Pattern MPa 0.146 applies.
MPa 0.15
